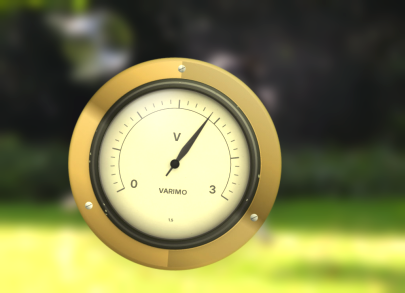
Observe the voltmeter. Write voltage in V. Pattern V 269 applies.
V 1.9
